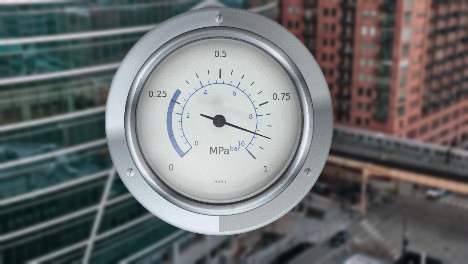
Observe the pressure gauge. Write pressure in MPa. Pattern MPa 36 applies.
MPa 0.9
